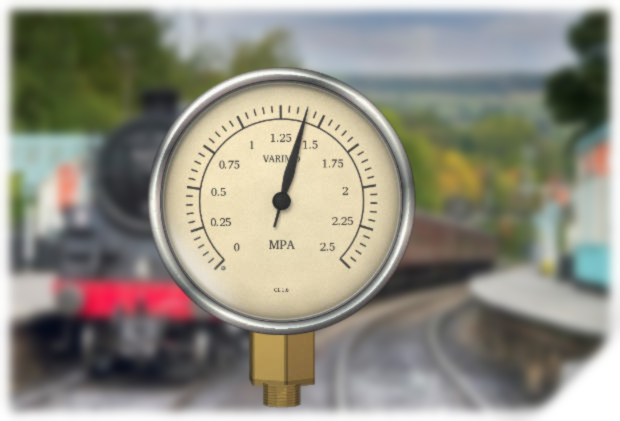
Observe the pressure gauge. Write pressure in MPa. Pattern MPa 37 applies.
MPa 1.4
